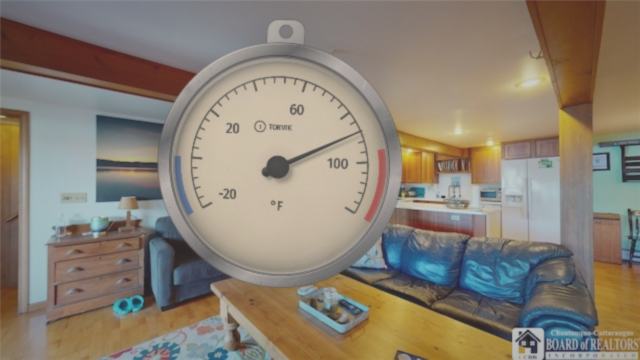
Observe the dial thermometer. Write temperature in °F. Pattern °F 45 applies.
°F 88
